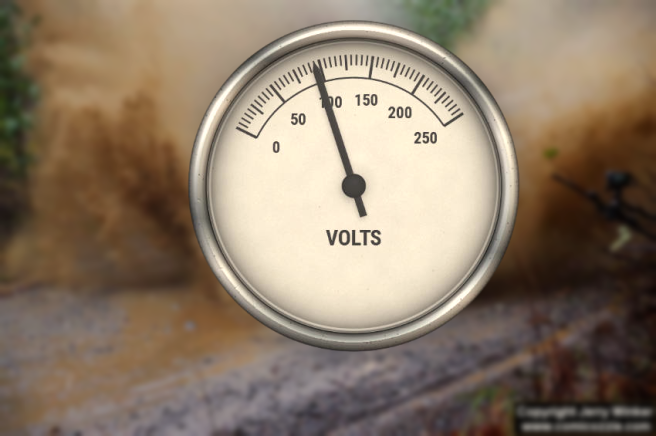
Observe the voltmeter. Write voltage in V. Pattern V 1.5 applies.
V 95
